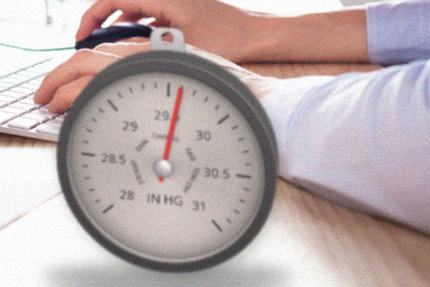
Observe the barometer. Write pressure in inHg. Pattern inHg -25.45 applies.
inHg 29.6
